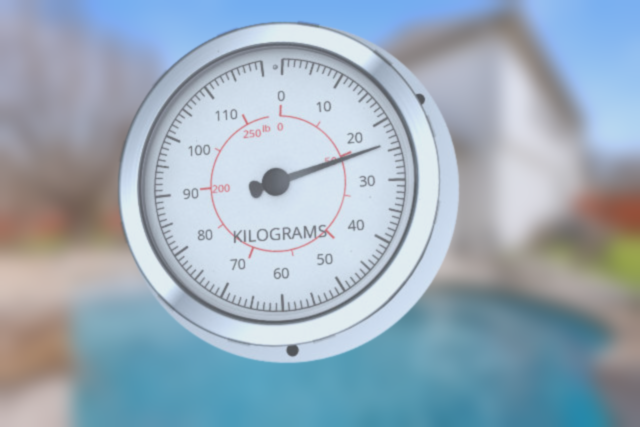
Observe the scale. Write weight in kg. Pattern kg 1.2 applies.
kg 24
